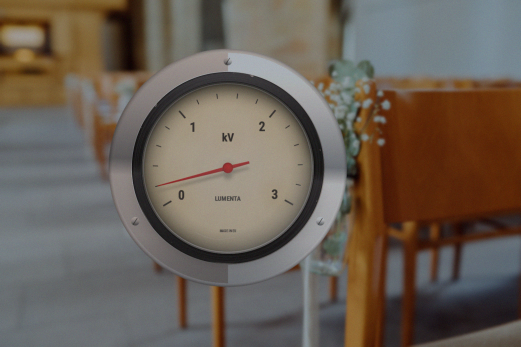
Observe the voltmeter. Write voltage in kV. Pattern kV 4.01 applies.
kV 0.2
